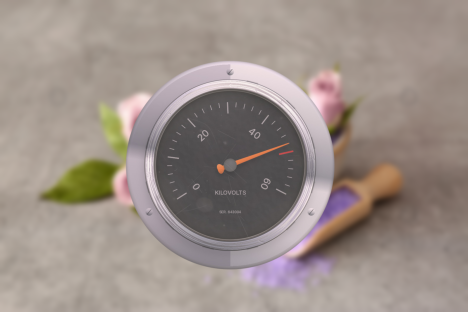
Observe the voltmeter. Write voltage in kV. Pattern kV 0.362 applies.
kV 48
